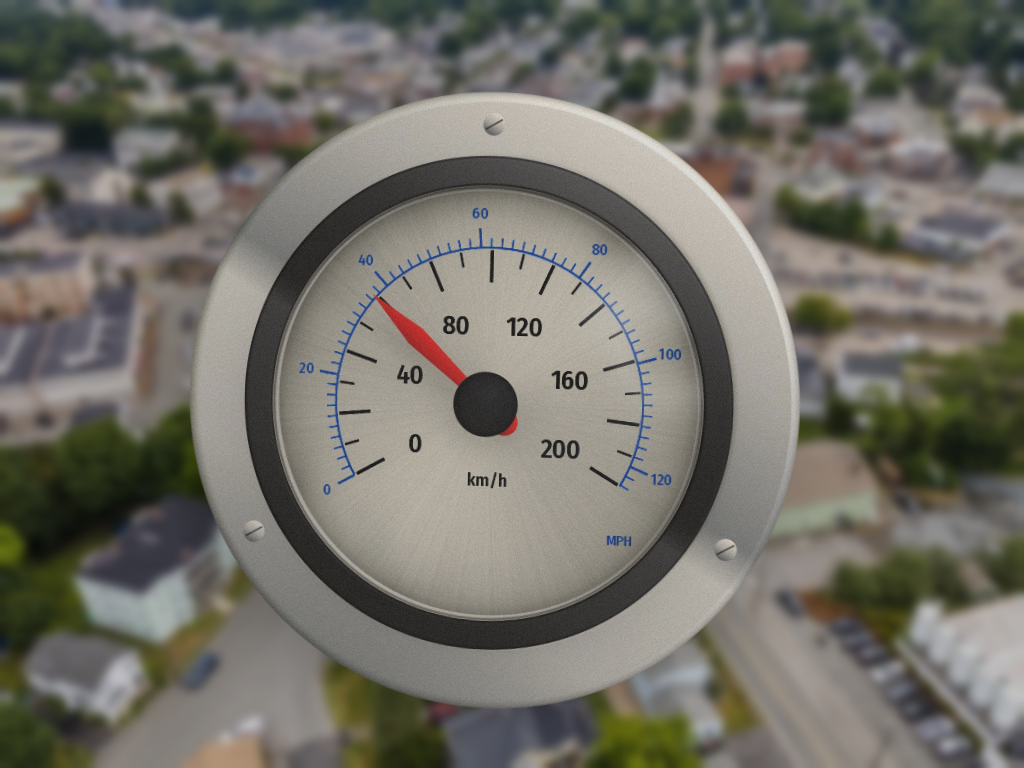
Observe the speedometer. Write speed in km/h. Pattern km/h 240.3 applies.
km/h 60
